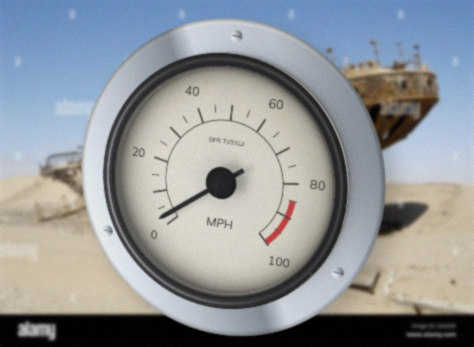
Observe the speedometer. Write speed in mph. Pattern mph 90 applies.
mph 2.5
